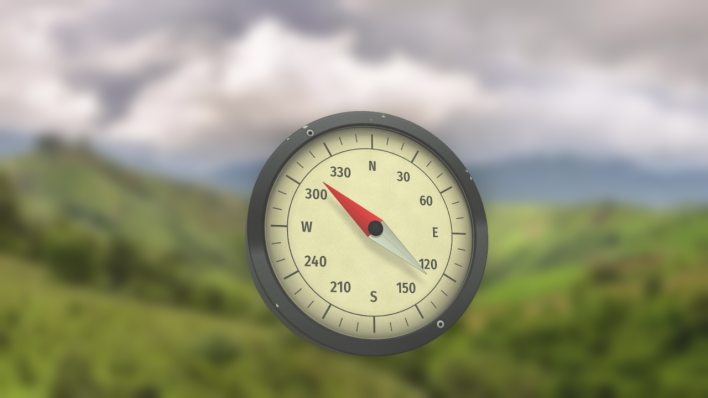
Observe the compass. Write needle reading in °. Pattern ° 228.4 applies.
° 310
